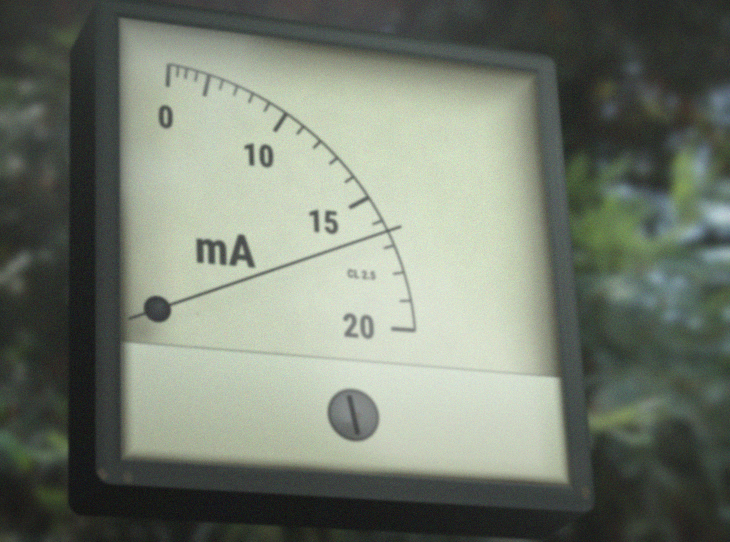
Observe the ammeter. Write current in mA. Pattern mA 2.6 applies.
mA 16.5
